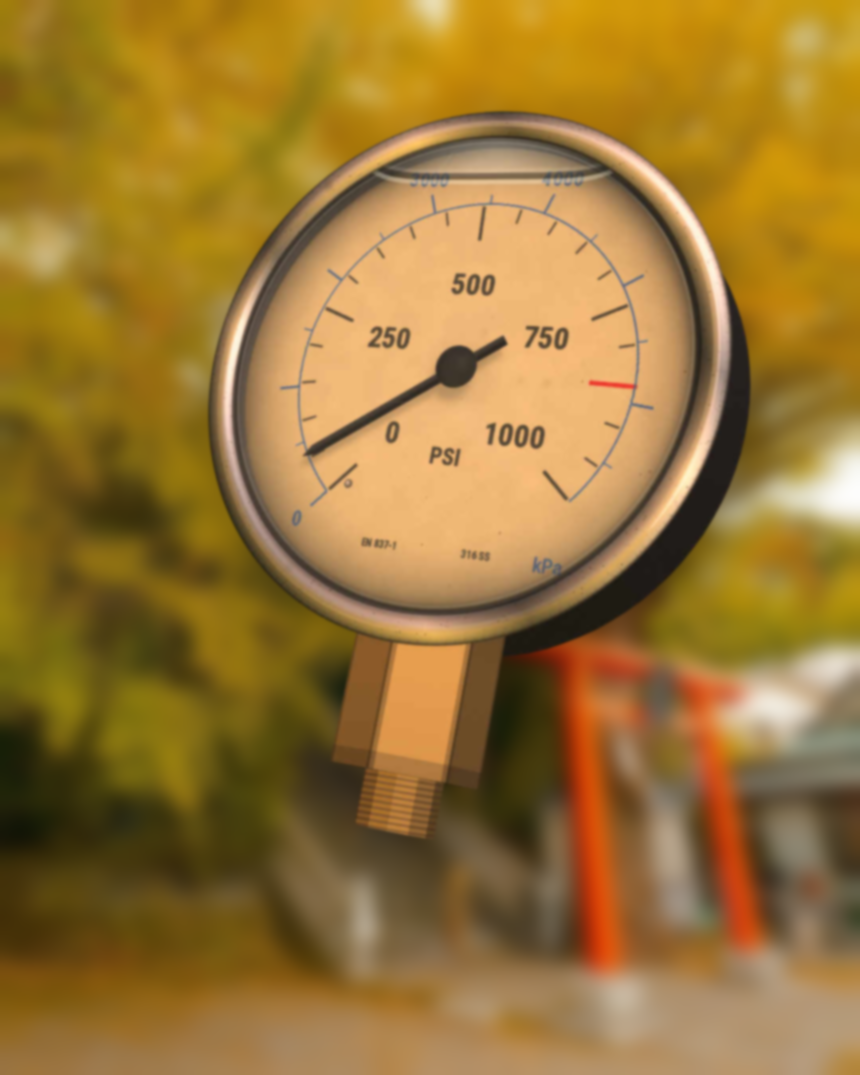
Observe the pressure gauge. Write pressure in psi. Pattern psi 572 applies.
psi 50
